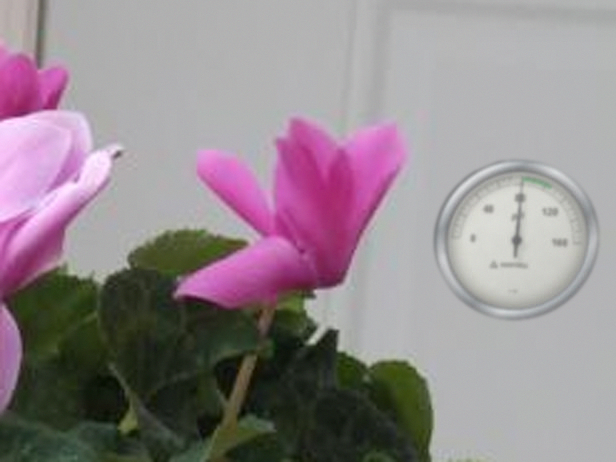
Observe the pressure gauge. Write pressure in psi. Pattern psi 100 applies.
psi 80
